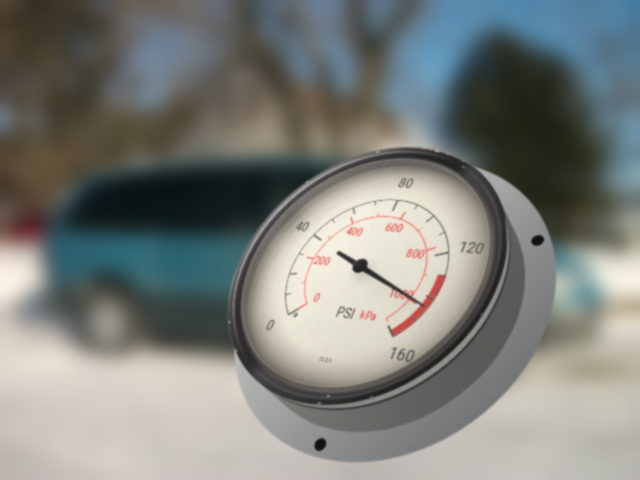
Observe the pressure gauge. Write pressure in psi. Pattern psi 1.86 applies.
psi 145
